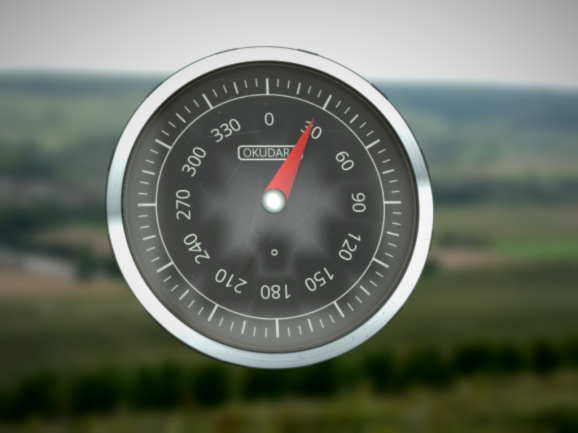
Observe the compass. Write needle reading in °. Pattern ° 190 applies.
° 27.5
